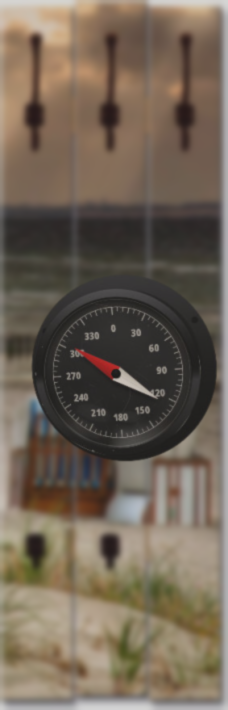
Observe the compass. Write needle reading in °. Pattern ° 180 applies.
° 305
